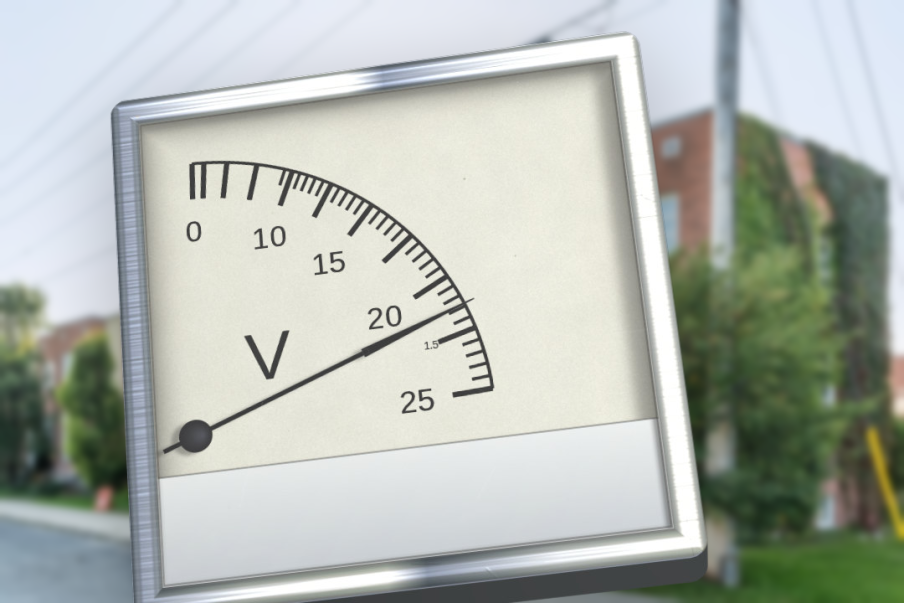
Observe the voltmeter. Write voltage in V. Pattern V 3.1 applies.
V 21.5
